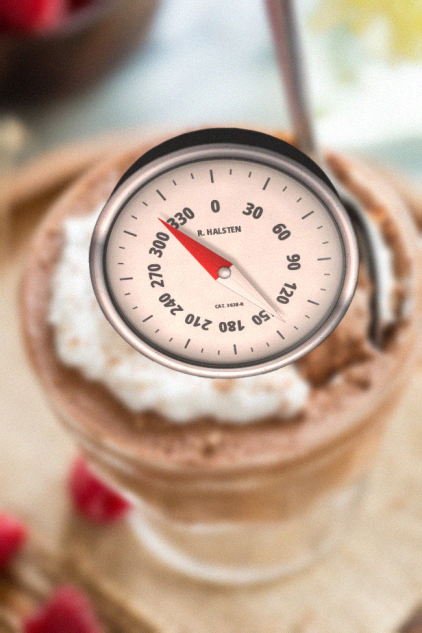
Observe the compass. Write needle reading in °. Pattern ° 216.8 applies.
° 320
